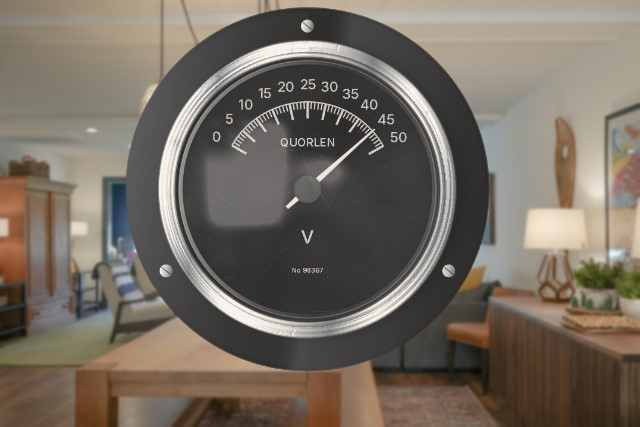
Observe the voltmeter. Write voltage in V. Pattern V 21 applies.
V 45
